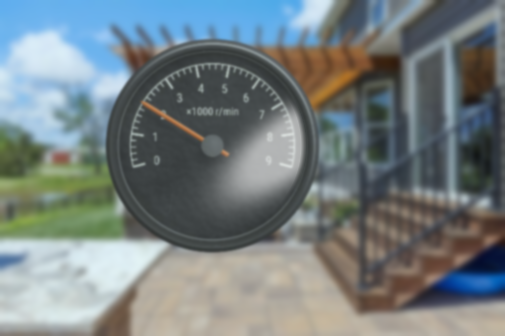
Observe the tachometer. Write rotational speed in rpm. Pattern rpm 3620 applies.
rpm 2000
